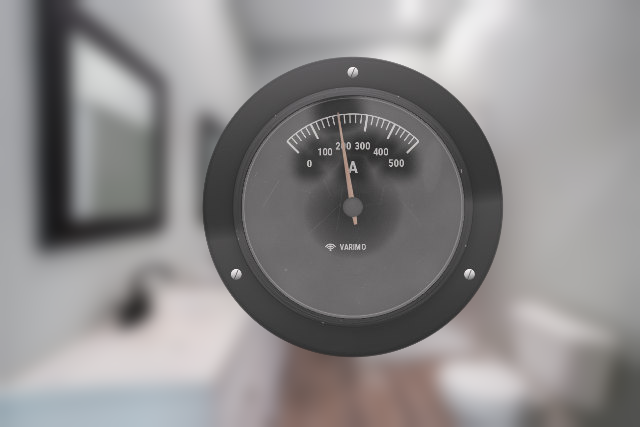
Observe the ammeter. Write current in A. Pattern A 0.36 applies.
A 200
